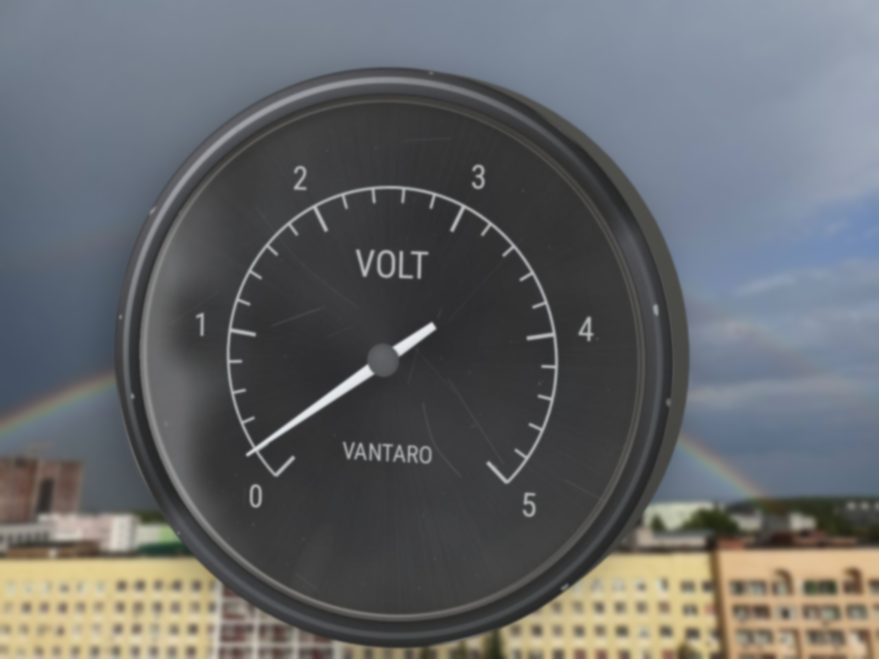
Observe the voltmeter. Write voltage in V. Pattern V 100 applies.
V 0.2
